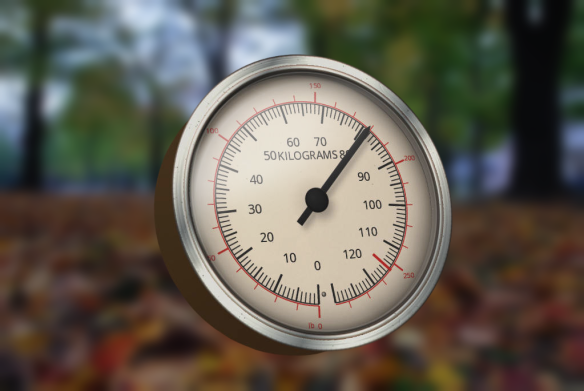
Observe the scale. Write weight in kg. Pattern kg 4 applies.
kg 81
